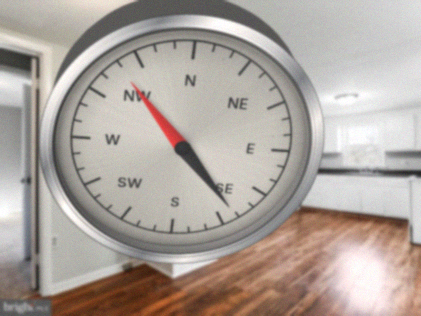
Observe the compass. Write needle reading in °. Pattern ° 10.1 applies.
° 320
